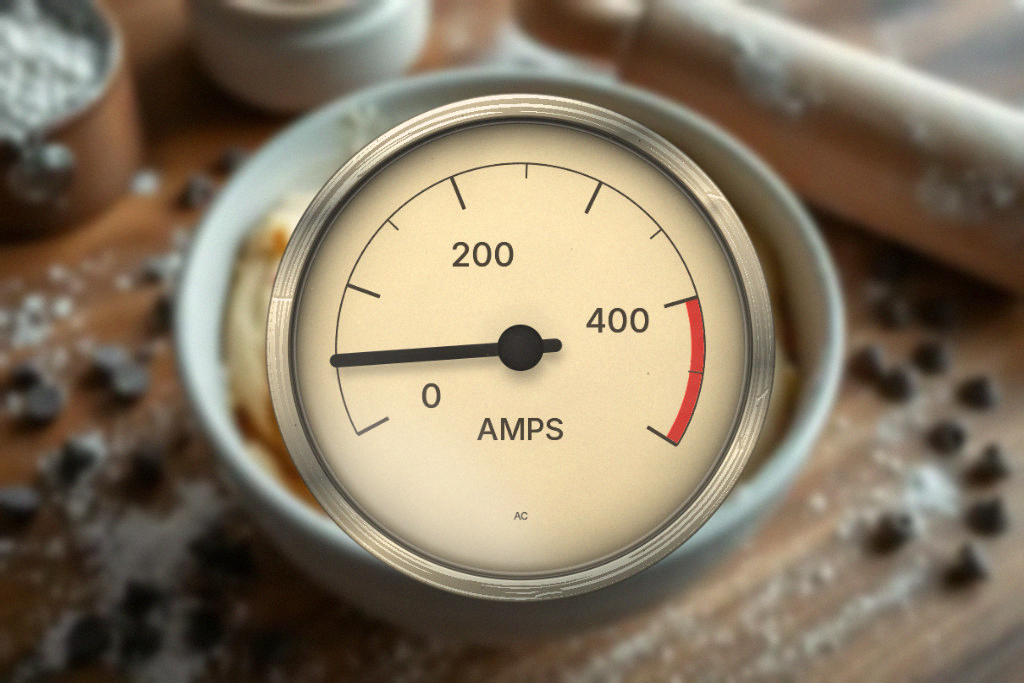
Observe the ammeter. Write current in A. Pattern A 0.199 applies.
A 50
